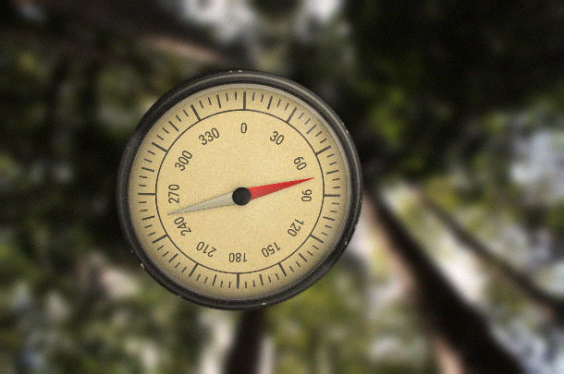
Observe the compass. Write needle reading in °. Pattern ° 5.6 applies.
° 75
